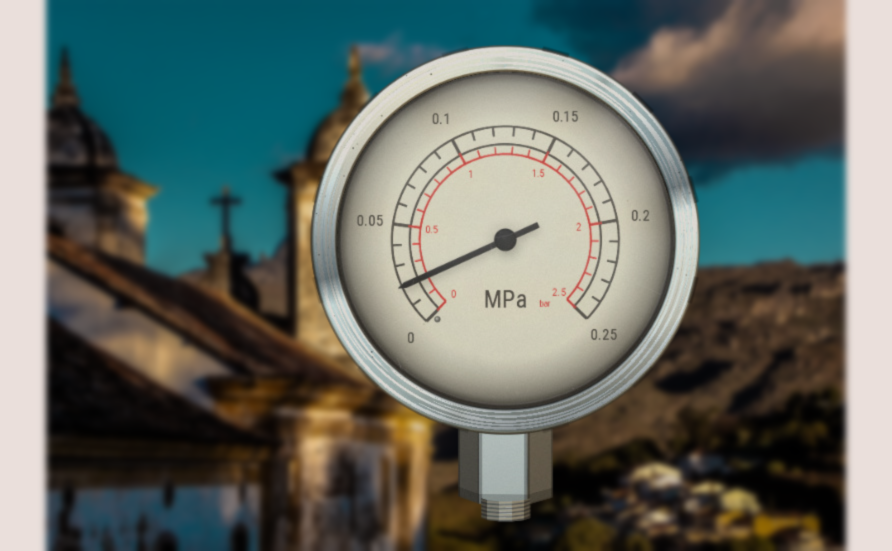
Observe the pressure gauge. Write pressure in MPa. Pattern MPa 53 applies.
MPa 0.02
